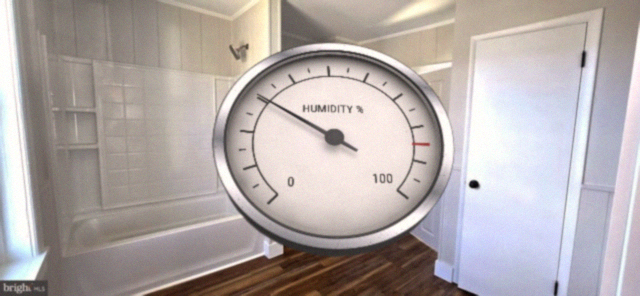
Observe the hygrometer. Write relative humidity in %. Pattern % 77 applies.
% 30
